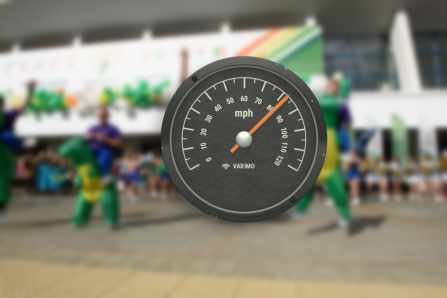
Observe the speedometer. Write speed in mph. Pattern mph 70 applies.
mph 82.5
